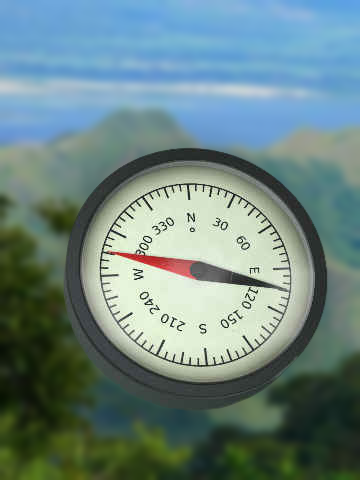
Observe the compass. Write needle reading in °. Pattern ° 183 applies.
° 285
